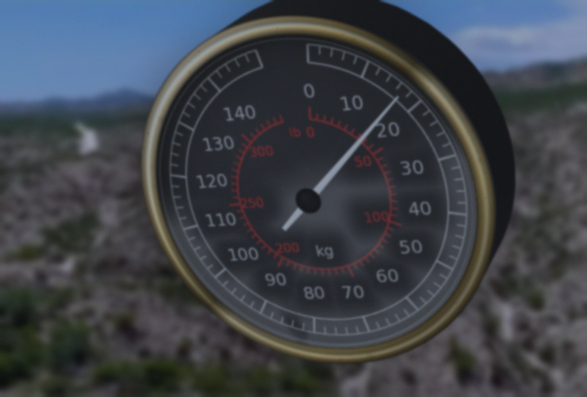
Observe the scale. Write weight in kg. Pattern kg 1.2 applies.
kg 17
